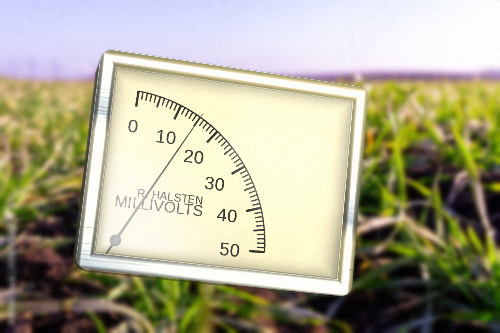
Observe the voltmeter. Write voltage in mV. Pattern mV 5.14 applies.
mV 15
